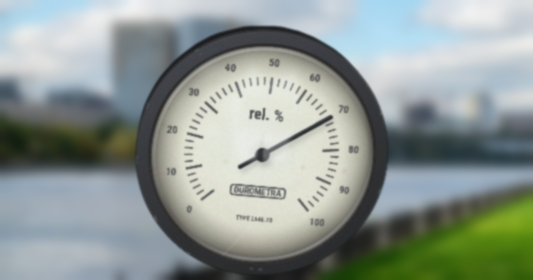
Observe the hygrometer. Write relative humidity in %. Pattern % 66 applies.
% 70
